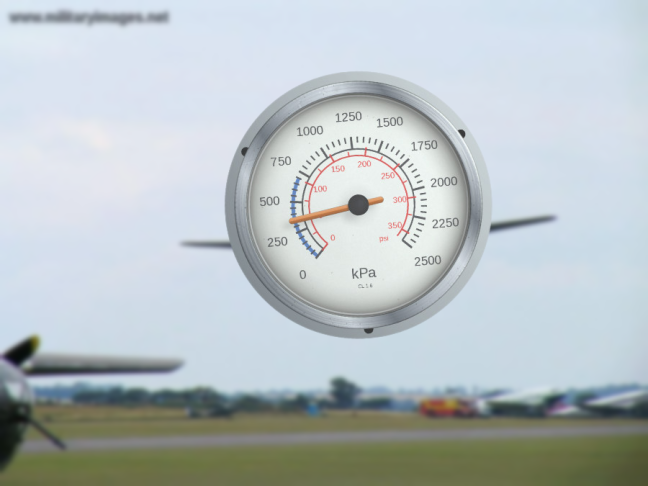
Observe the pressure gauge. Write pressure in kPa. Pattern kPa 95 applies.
kPa 350
